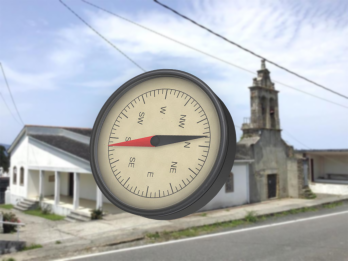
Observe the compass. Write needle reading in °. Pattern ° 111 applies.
° 170
